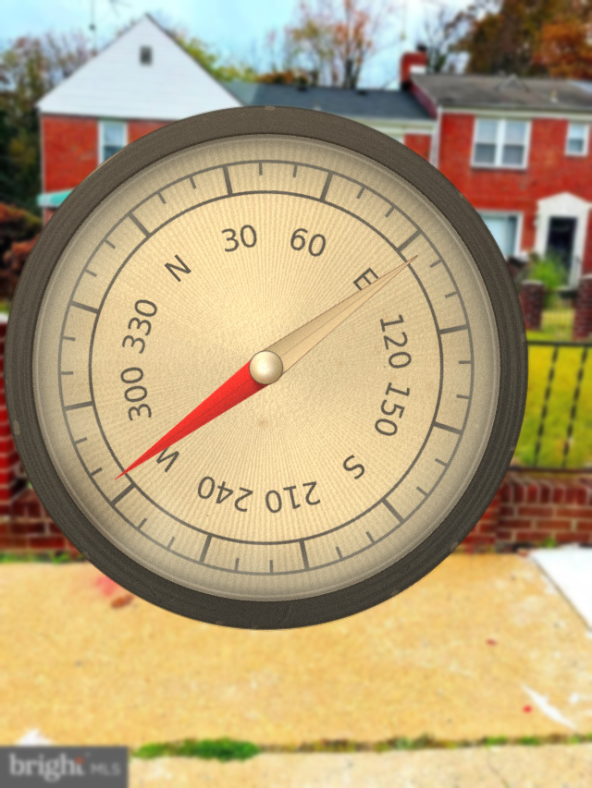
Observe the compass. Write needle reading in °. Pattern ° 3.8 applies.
° 275
